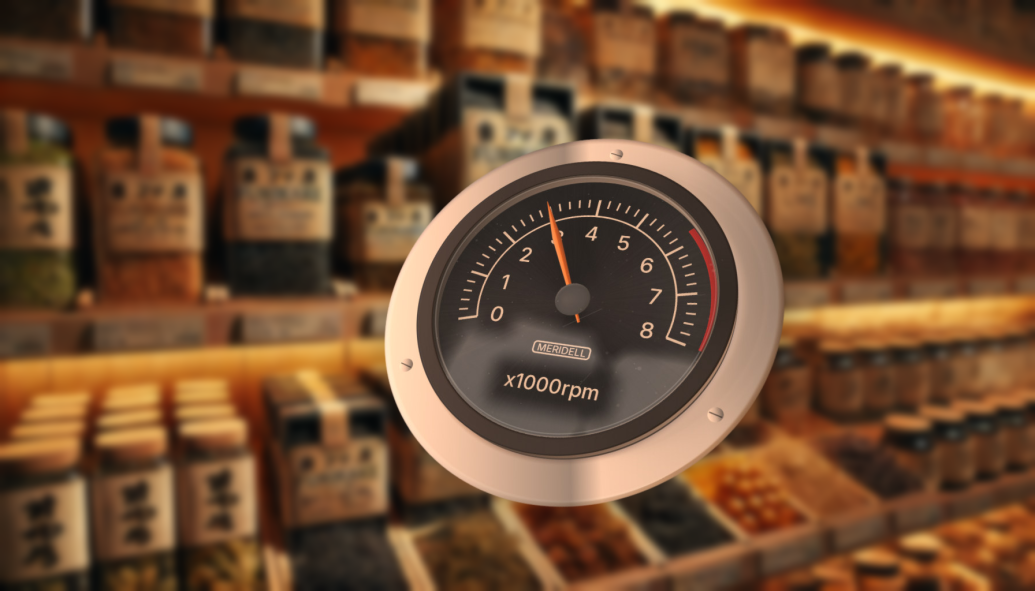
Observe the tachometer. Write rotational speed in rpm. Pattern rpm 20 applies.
rpm 3000
